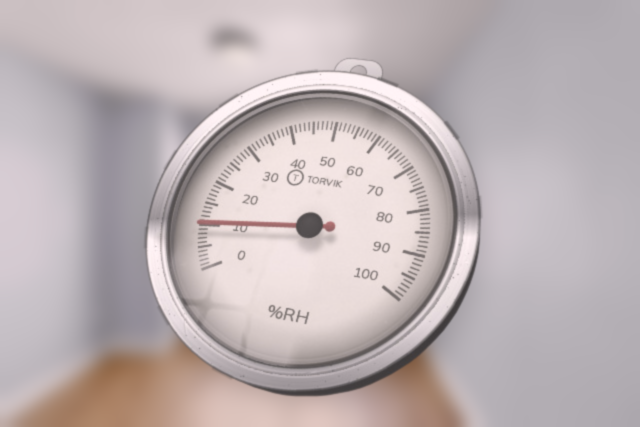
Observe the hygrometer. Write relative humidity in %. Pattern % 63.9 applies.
% 10
